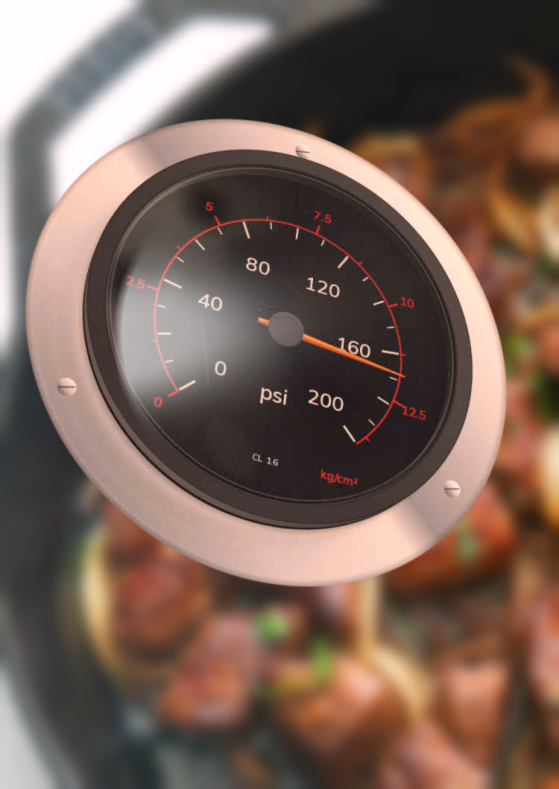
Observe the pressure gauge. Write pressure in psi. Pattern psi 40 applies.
psi 170
